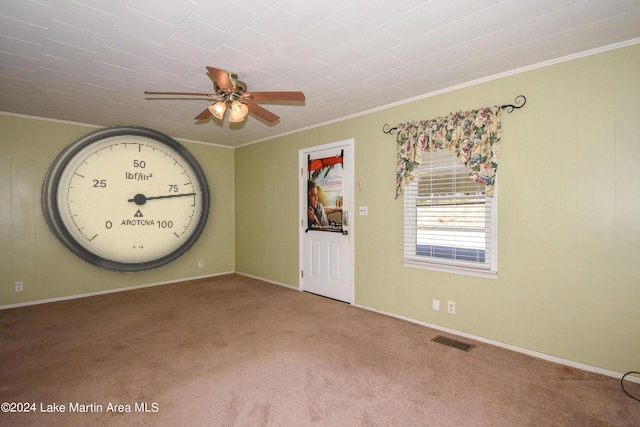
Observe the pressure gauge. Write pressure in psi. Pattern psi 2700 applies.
psi 80
